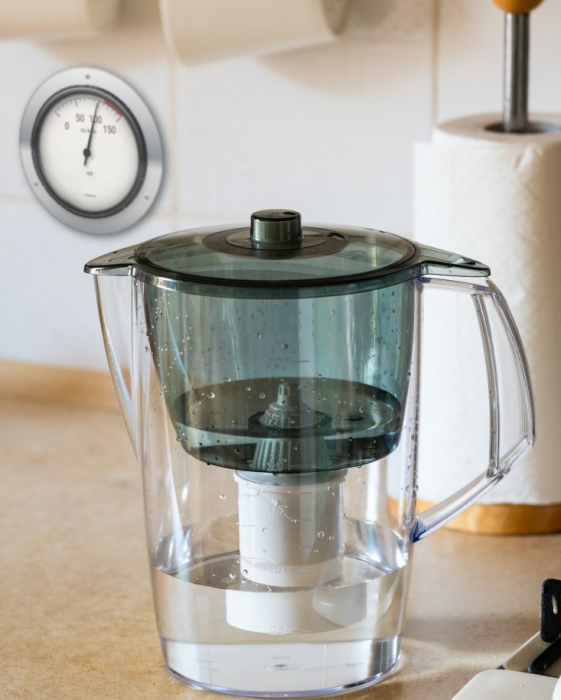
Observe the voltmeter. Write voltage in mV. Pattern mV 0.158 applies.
mV 100
